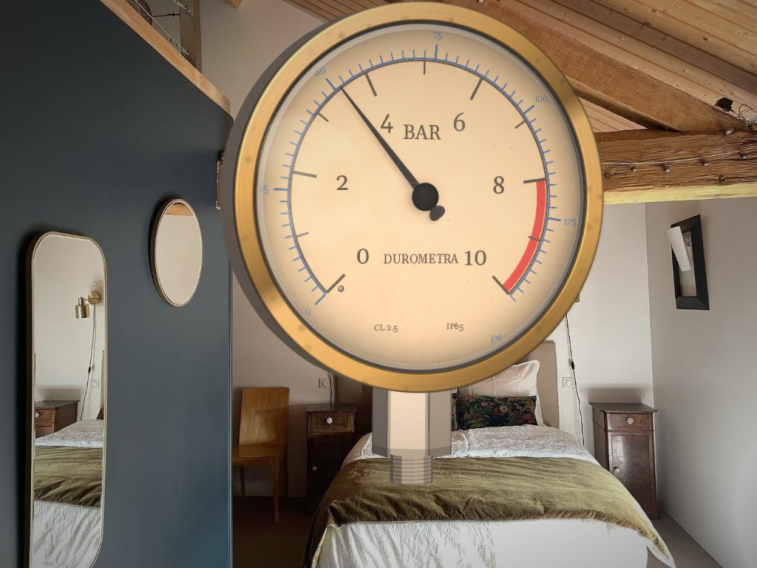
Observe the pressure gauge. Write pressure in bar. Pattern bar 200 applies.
bar 3.5
